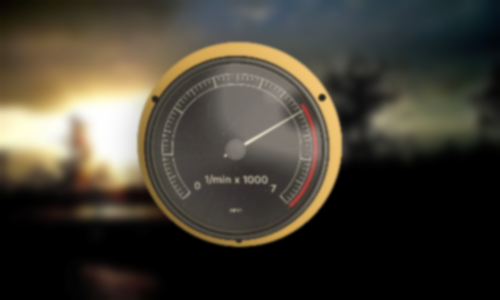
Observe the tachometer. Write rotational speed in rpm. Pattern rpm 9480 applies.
rpm 5000
